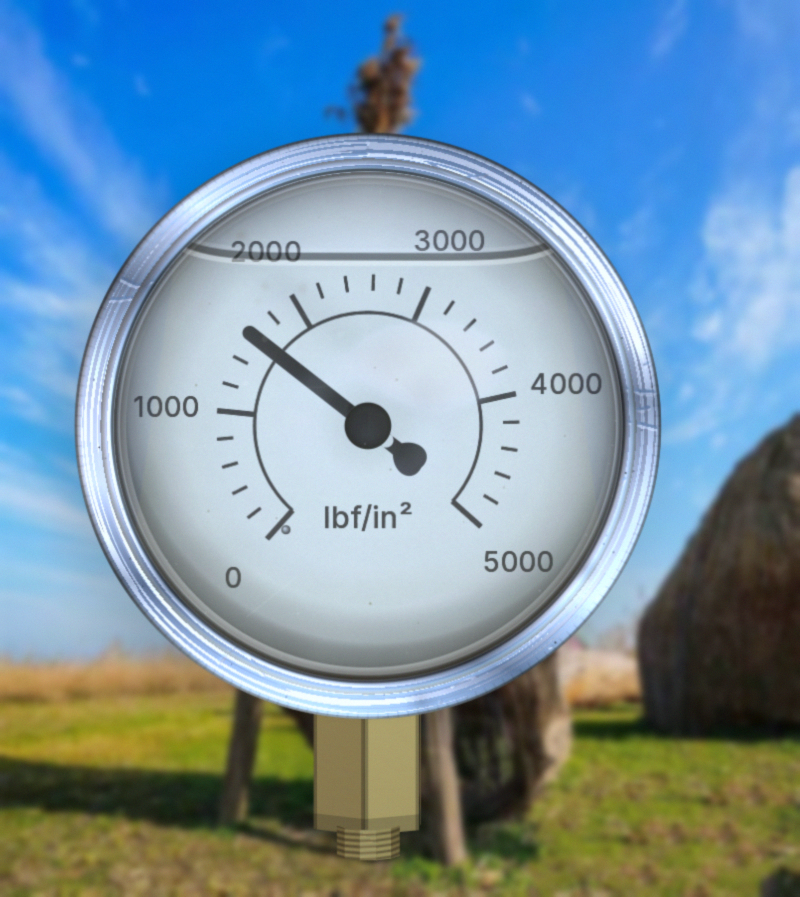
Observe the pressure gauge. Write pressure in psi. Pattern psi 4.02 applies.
psi 1600
